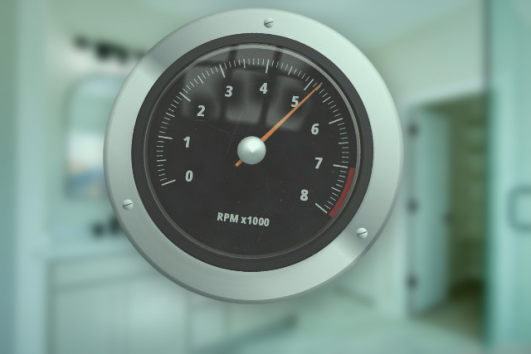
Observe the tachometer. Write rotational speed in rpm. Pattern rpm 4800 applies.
rpm 5200
